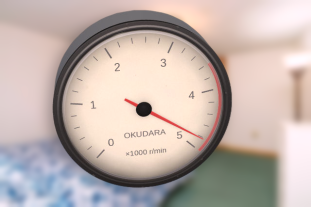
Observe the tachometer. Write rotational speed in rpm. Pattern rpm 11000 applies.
rpm 4800
